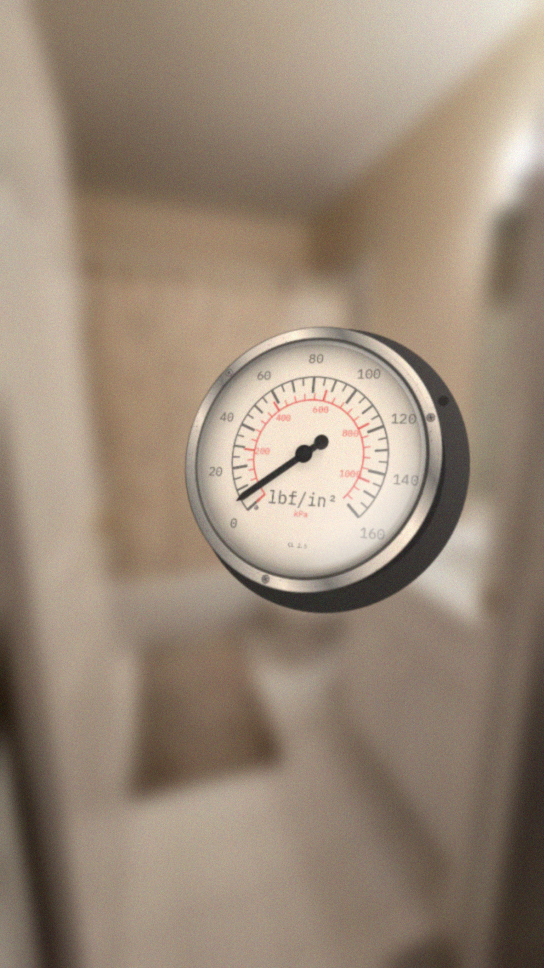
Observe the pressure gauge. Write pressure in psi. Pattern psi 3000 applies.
psi 5
